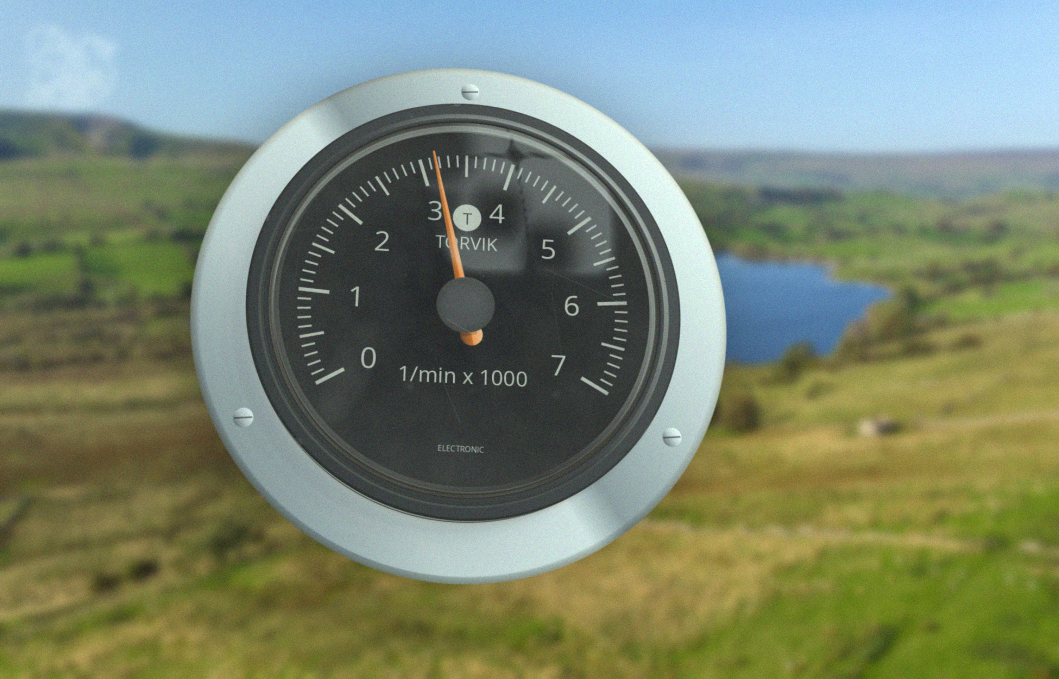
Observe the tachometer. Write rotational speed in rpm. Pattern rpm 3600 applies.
rpm 3150
